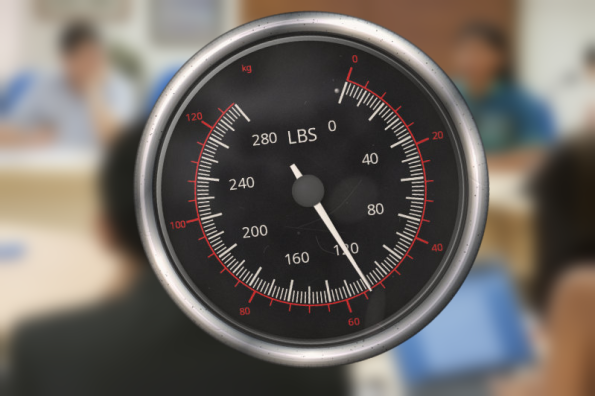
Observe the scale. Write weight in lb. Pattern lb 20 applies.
lb 120
